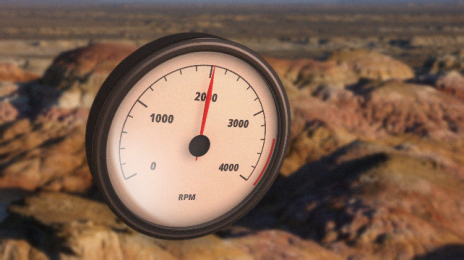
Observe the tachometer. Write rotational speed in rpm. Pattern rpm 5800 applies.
rpm 2000
